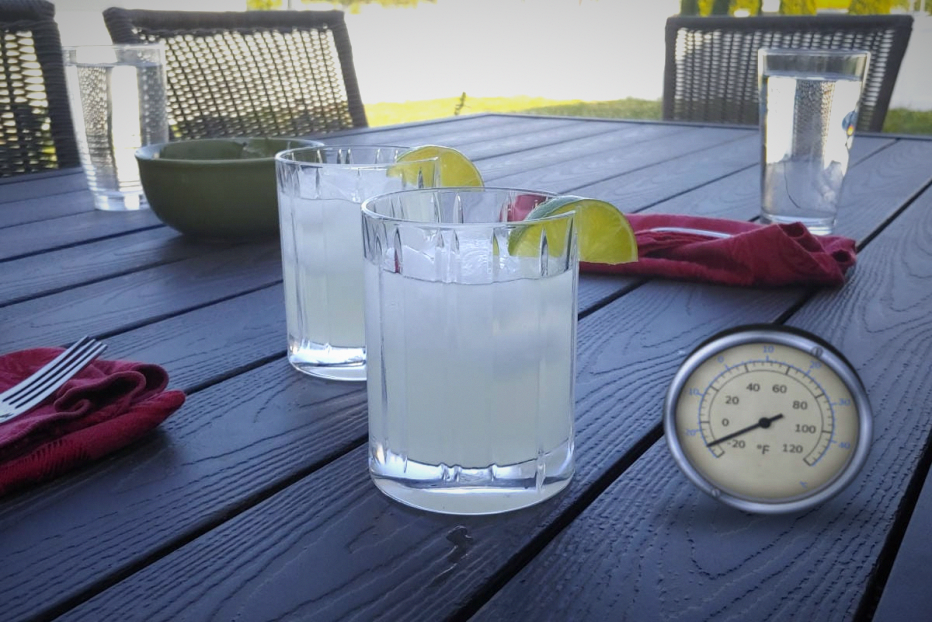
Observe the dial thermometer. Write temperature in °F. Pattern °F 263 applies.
°F -12
